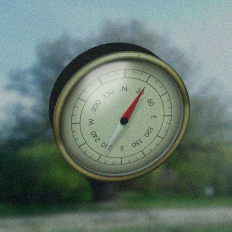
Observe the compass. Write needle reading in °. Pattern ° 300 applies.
° 30
